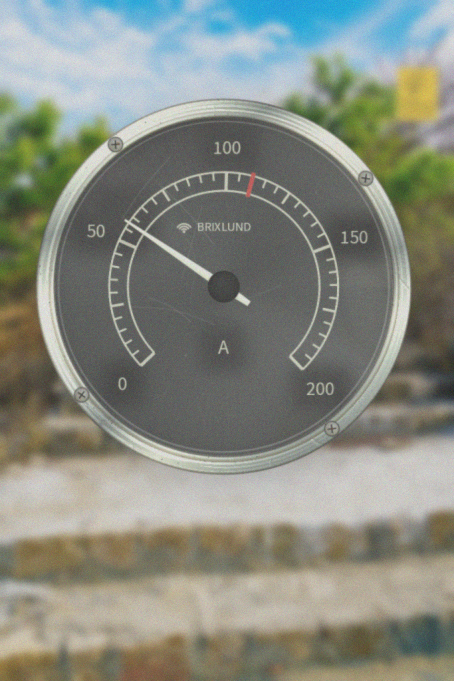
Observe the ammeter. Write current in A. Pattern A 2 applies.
A 57.5
